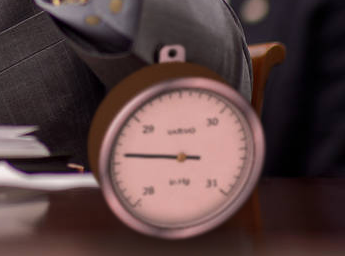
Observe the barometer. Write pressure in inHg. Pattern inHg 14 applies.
inHg 28.6
